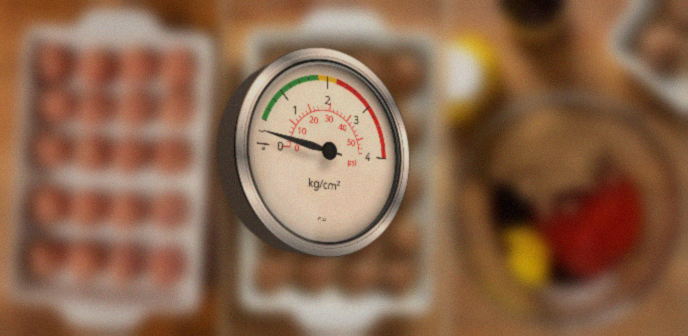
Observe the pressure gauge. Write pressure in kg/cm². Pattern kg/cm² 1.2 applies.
kg/cm² 0.2
